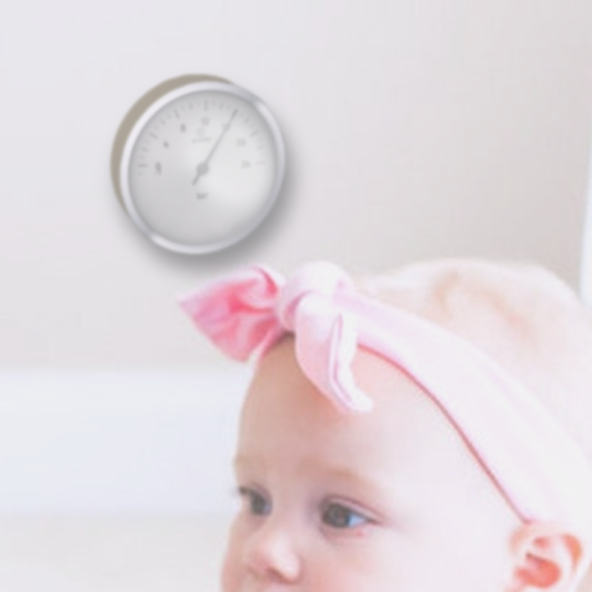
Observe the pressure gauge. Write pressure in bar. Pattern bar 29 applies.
bar 16
